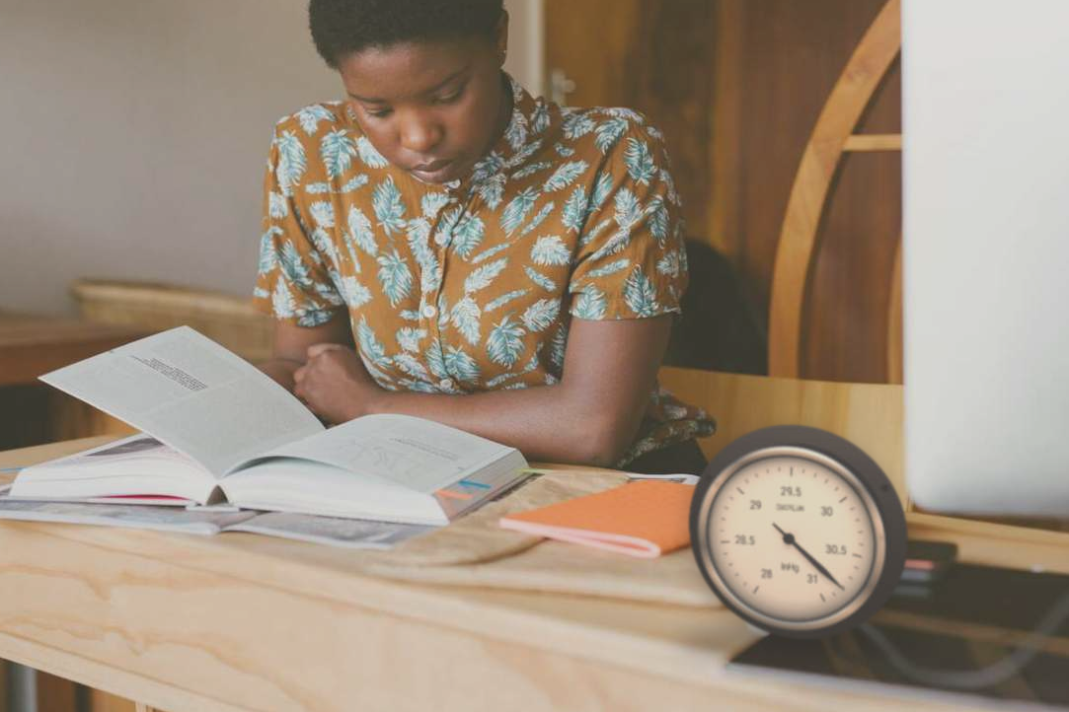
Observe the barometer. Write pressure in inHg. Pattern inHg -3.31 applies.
inHg 30.8
